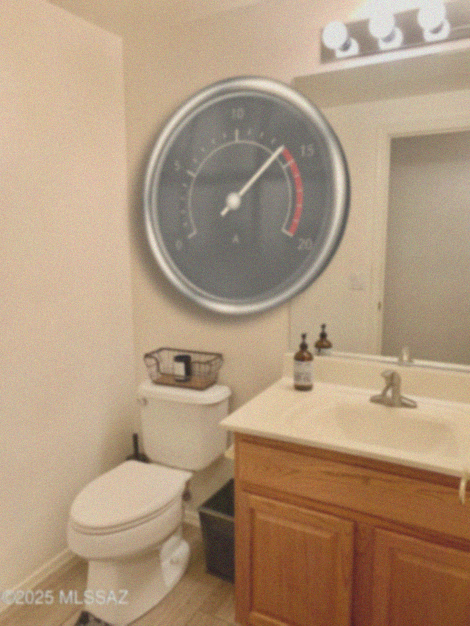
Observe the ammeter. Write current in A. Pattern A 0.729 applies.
A 14
